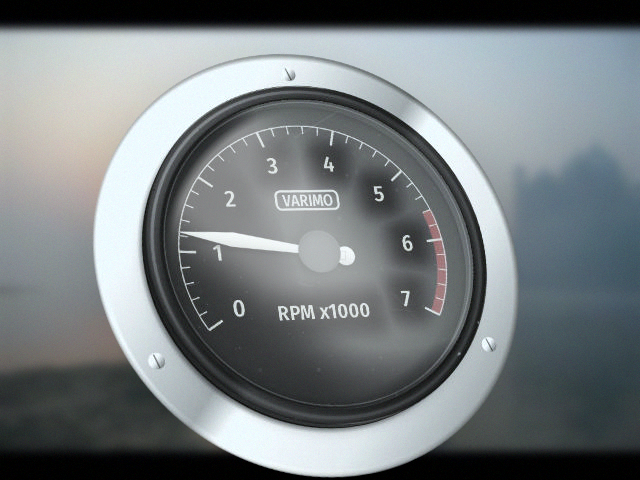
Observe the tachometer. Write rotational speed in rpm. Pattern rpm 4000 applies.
rpm 1200
